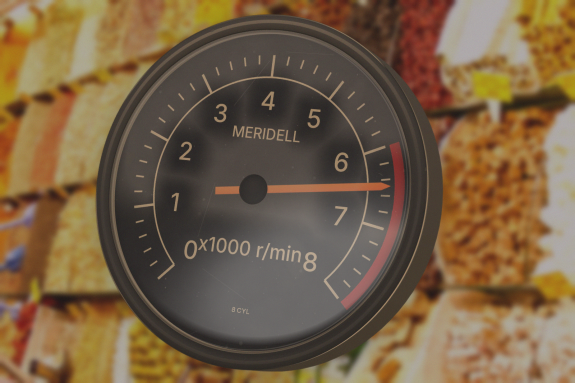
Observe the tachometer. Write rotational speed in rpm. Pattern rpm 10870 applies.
rpm 6500
